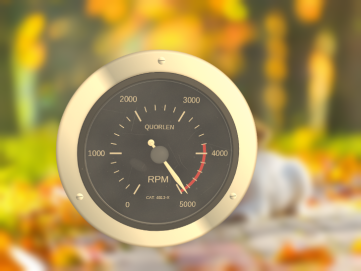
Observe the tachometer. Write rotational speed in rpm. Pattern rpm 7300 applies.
rpm 4900
